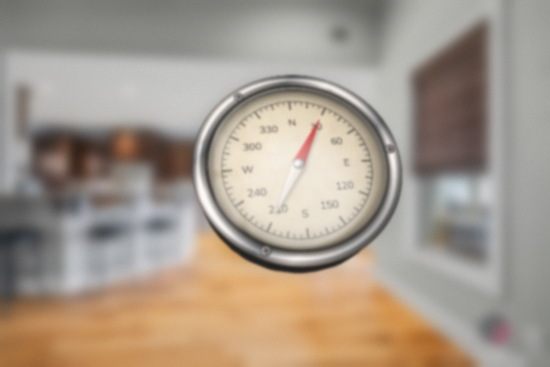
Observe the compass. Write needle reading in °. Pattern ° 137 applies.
° 30
